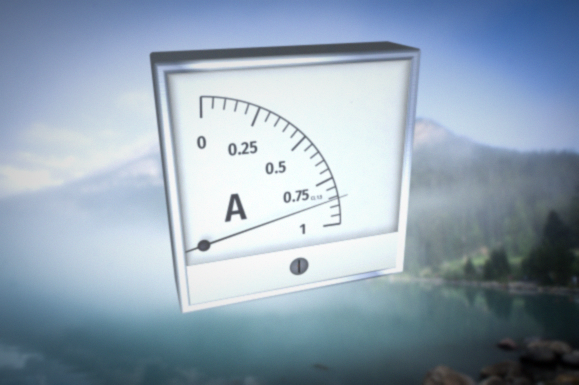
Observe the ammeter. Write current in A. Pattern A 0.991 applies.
A 0.85
